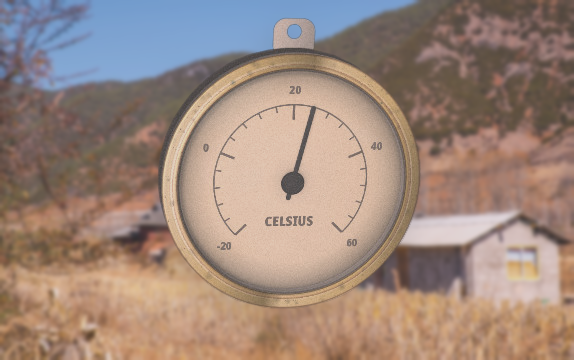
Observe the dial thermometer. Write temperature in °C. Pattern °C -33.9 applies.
°C 24
